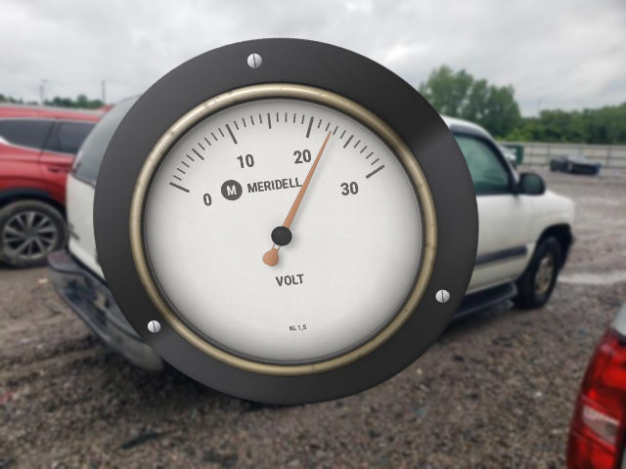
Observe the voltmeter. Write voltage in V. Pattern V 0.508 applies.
V 22.5
